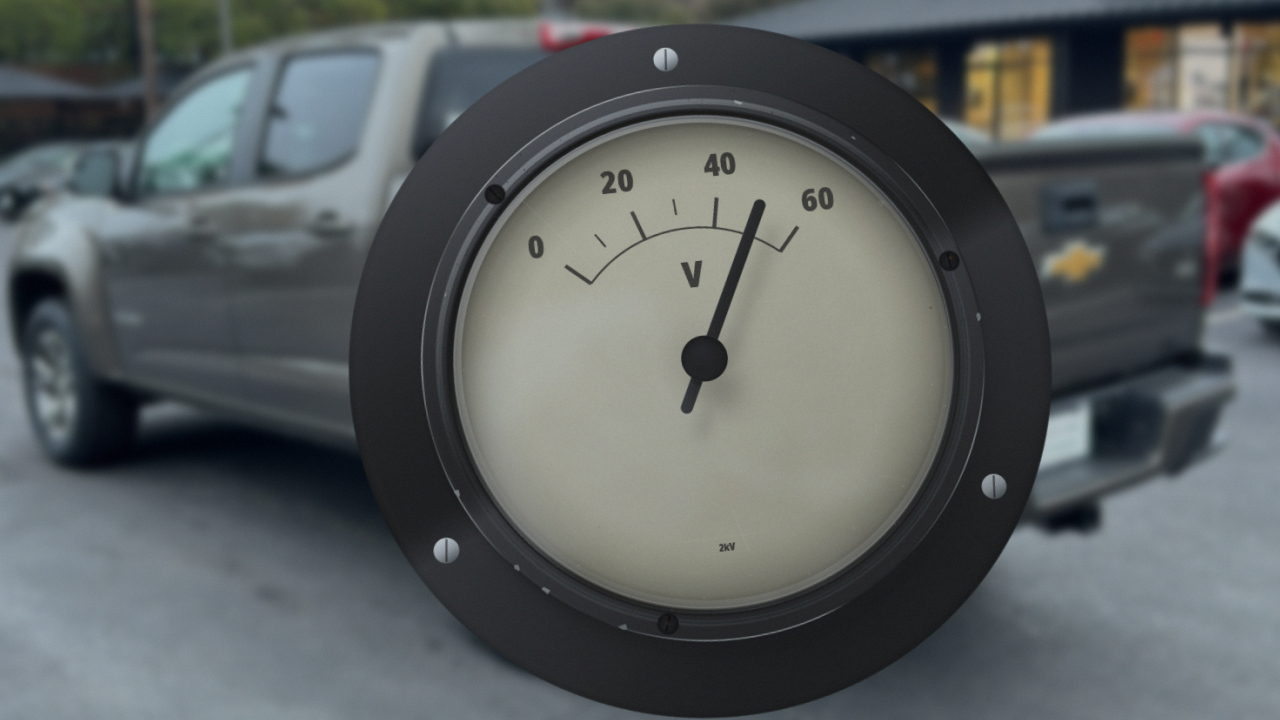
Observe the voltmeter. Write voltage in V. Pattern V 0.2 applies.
V 50
